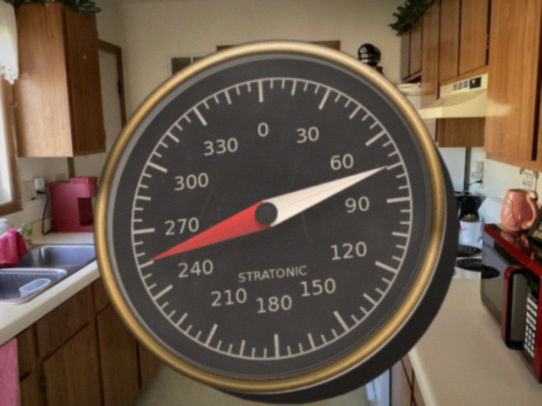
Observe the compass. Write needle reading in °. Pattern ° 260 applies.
° 255
